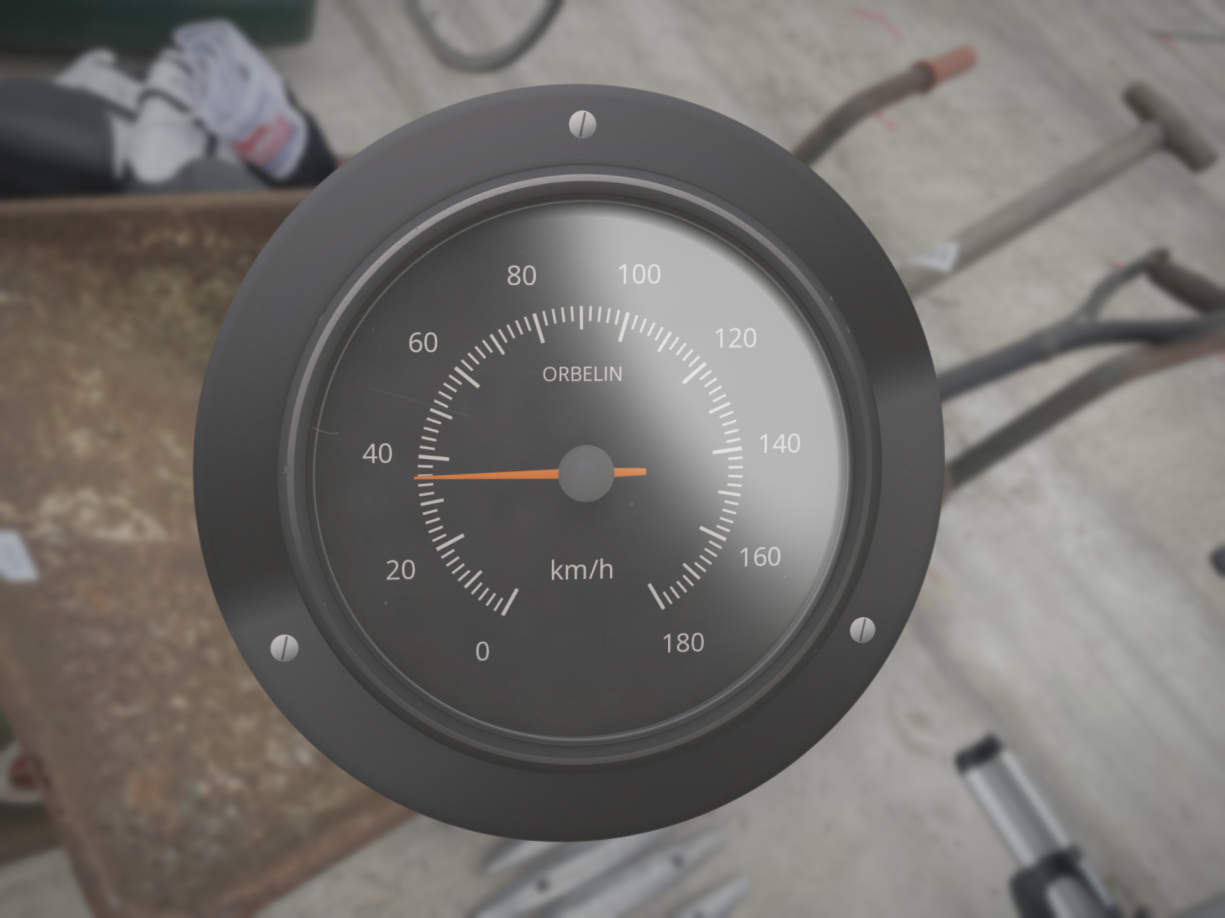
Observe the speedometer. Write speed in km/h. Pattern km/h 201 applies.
km/h 36
